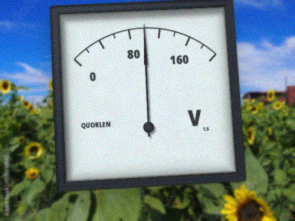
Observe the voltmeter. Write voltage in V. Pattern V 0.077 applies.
V 100
